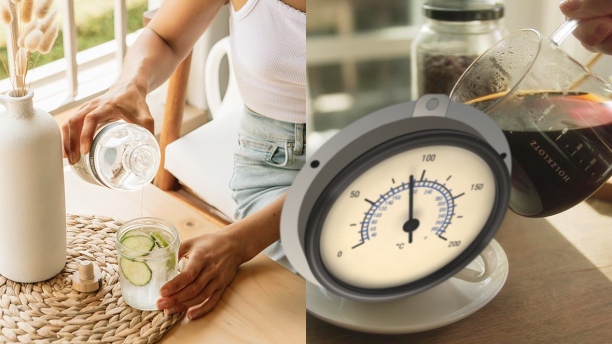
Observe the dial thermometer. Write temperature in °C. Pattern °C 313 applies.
°C 87.5
